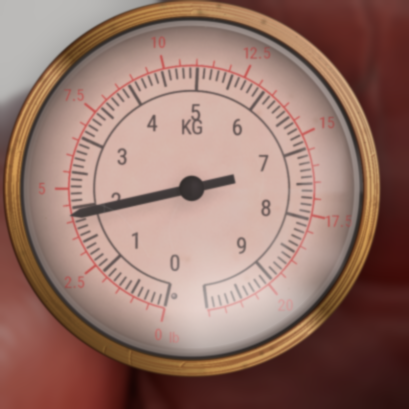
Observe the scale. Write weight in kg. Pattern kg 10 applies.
kg 1.9
